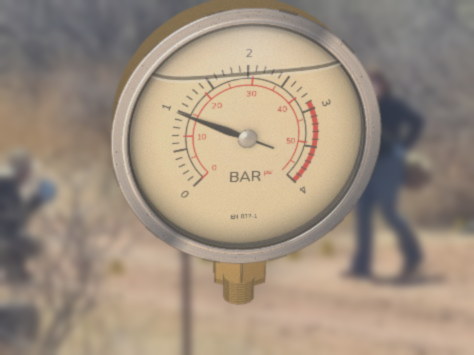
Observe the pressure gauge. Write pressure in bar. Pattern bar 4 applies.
bar 1
